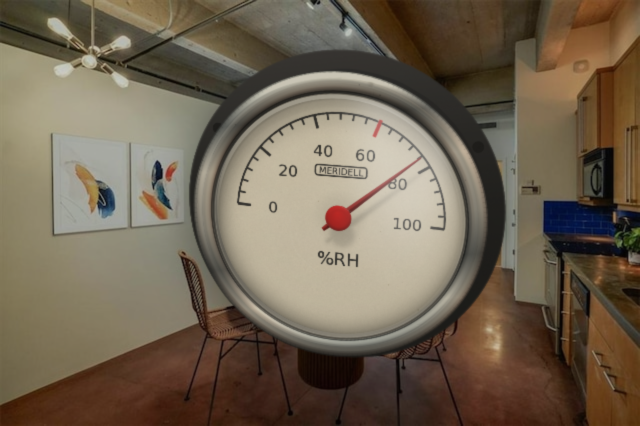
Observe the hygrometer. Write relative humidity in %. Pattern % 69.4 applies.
% 76
